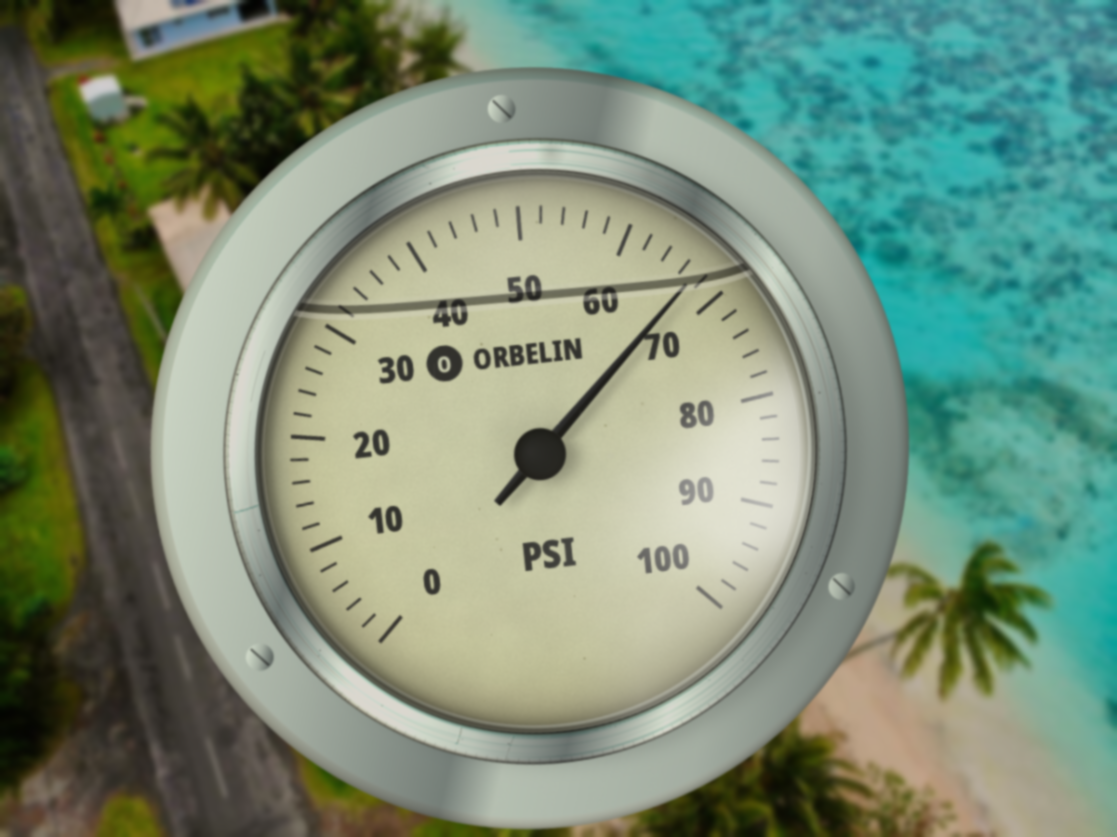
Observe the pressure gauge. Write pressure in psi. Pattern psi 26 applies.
psi 67
